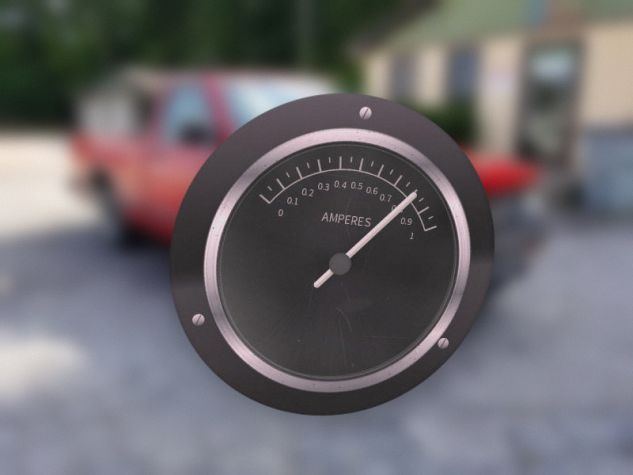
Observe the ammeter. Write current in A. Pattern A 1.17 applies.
A 0.8
